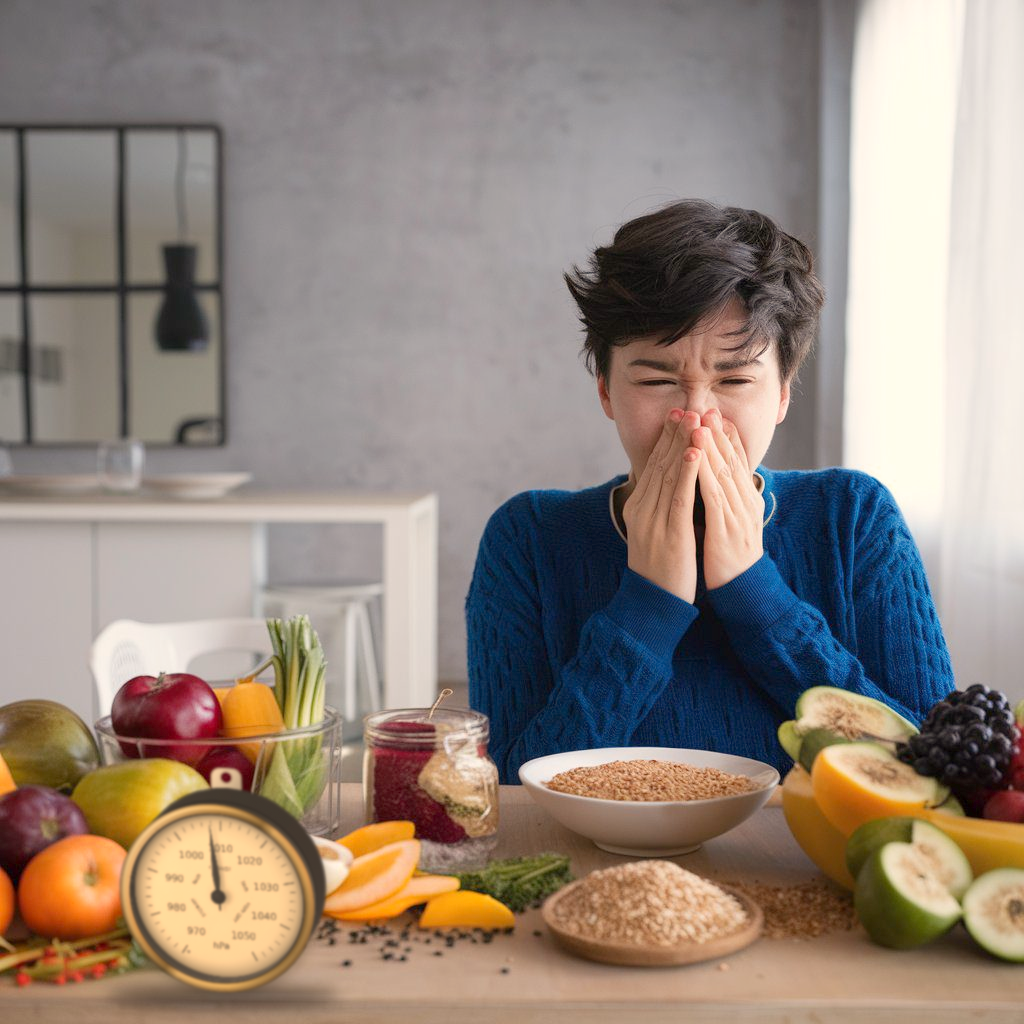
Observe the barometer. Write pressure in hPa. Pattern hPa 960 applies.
hPa 1008
